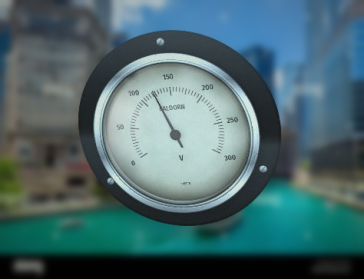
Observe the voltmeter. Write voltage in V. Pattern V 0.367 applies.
V 125
